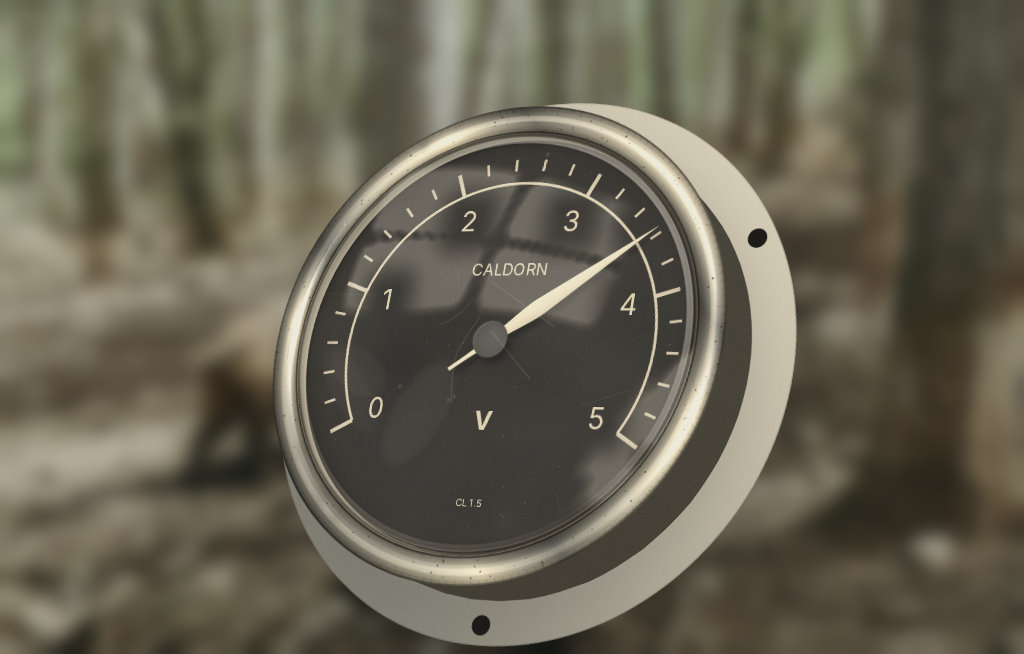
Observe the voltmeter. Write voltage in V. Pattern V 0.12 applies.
V 3.6
